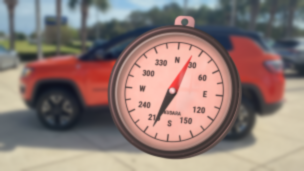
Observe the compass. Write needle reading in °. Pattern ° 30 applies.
° 22.5
